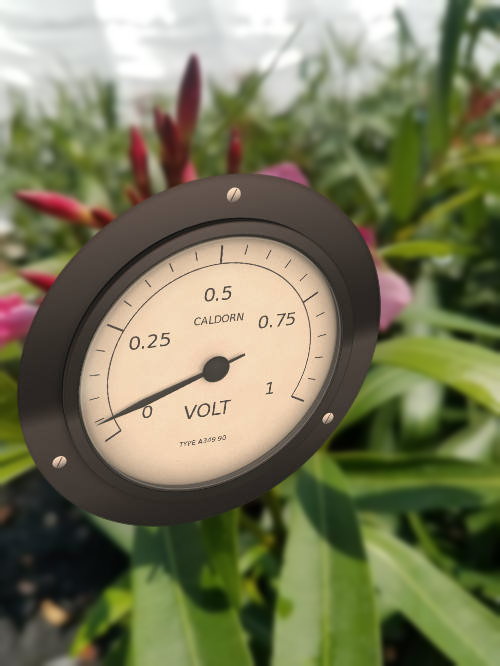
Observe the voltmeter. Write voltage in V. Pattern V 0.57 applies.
V 0.05
